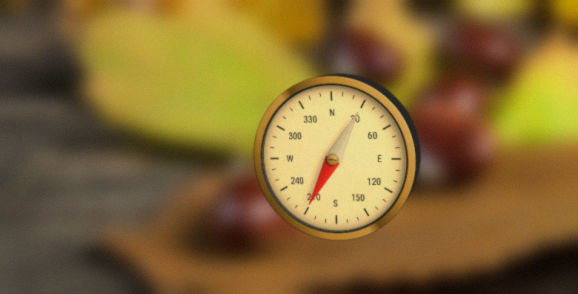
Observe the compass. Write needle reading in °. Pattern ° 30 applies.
° 210
